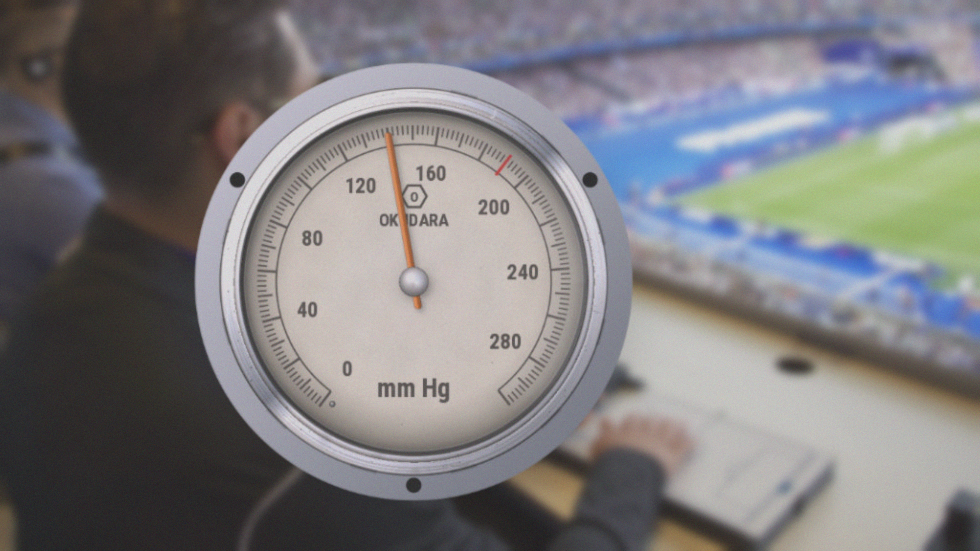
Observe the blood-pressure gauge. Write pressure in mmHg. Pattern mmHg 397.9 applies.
mmHg 140
